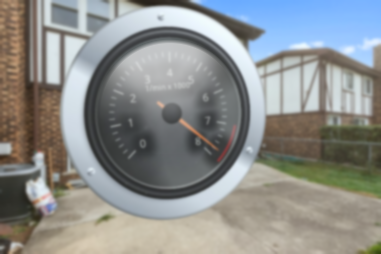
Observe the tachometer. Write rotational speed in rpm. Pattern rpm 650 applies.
rpm 7800
